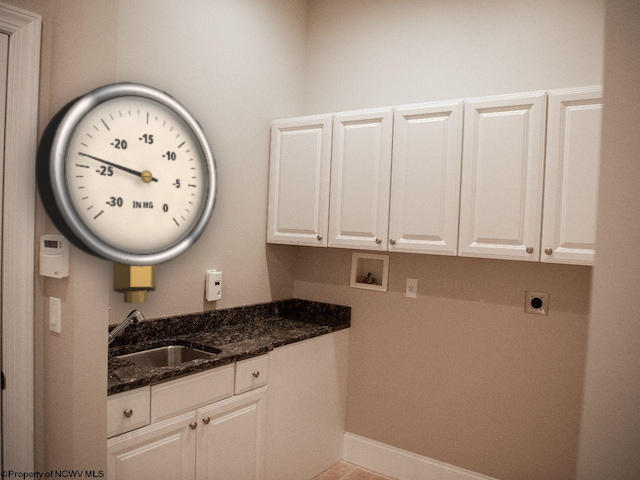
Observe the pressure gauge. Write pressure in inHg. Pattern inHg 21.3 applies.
inHg -24
